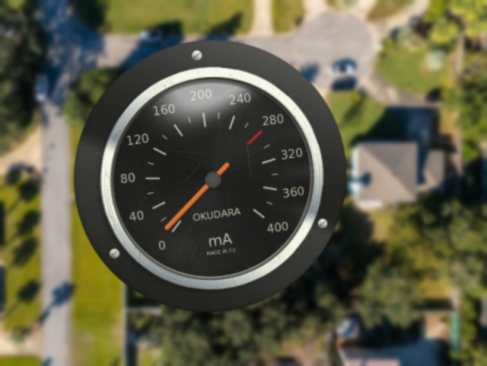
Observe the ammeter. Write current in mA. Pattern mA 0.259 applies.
mA 10
